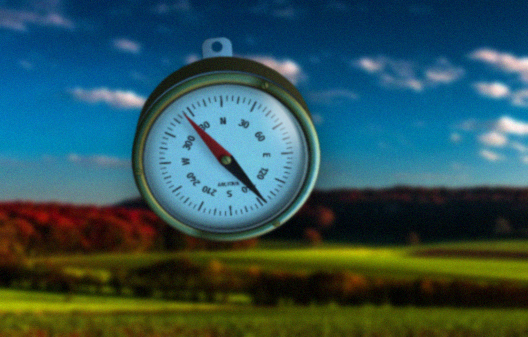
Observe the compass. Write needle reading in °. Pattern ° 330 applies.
° 325
